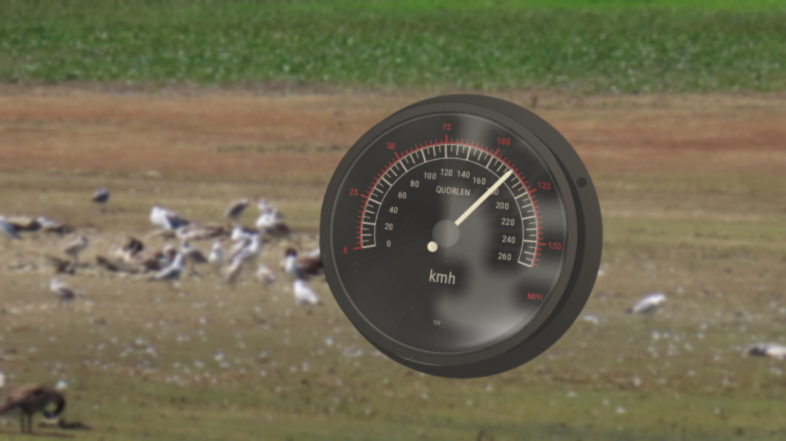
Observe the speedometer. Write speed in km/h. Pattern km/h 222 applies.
km/h 180
